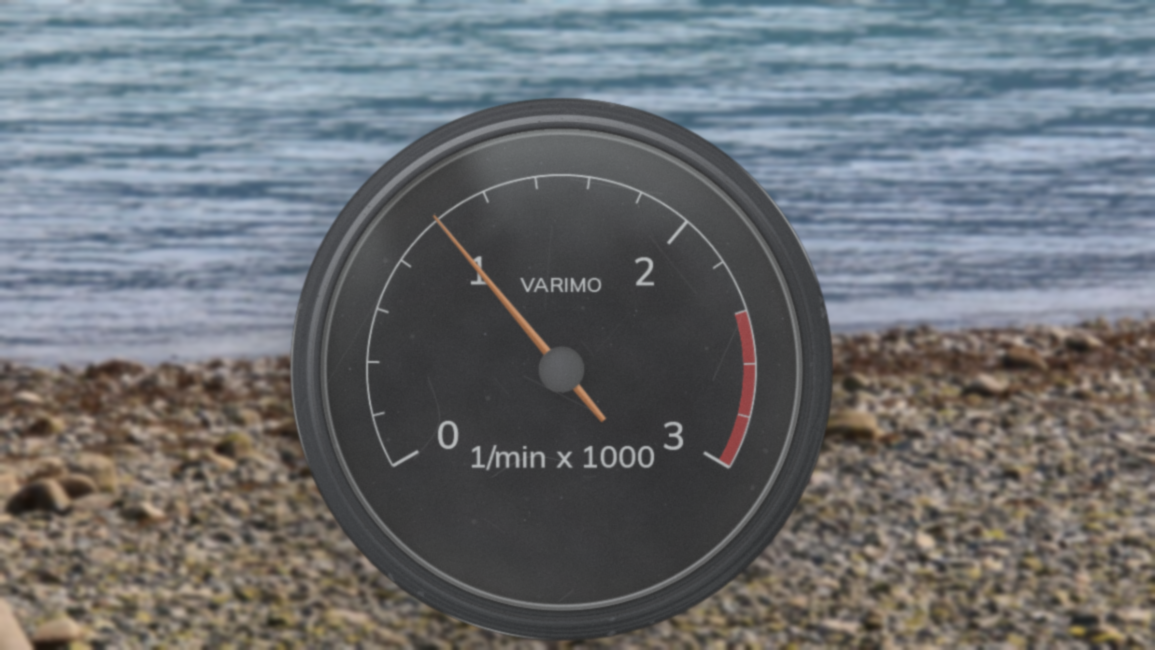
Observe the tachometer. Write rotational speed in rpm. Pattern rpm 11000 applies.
rpm 1000
